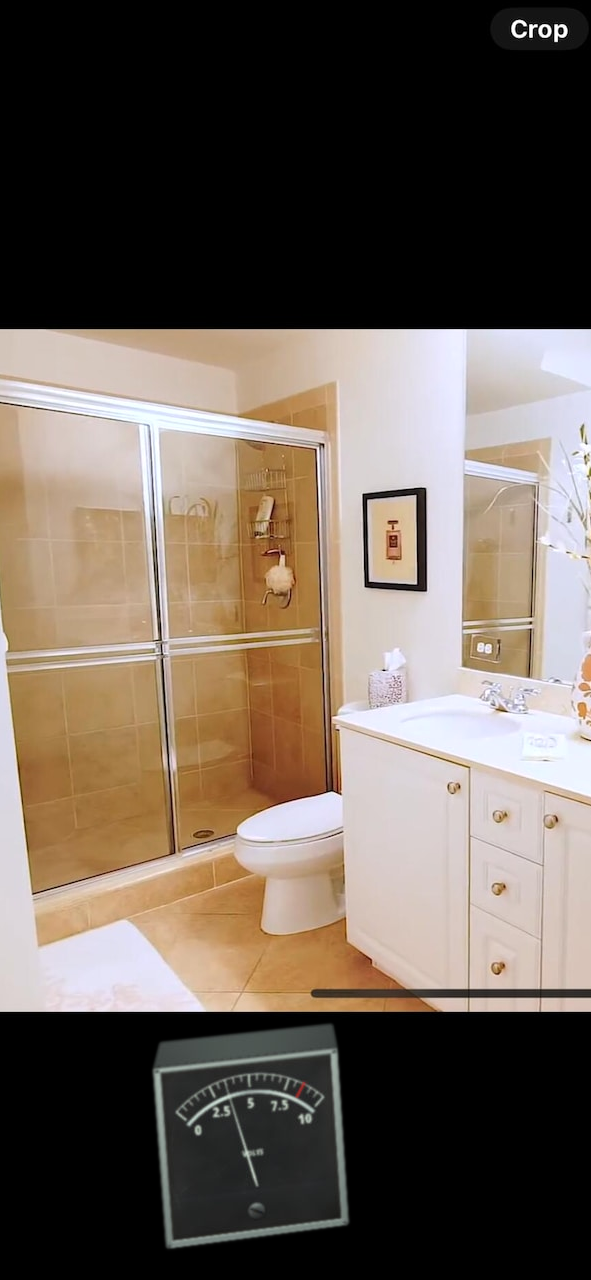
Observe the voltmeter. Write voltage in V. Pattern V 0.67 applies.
V 3.5
